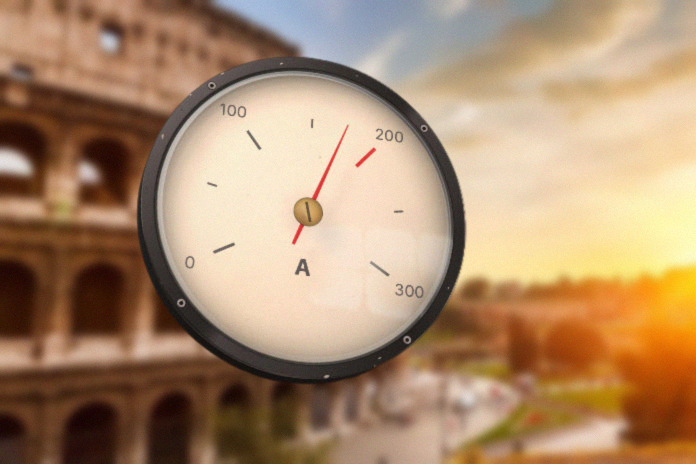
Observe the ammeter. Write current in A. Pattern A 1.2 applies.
A 175
